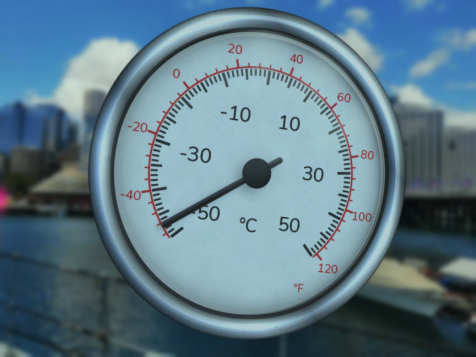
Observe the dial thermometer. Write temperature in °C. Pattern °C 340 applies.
°C -47
